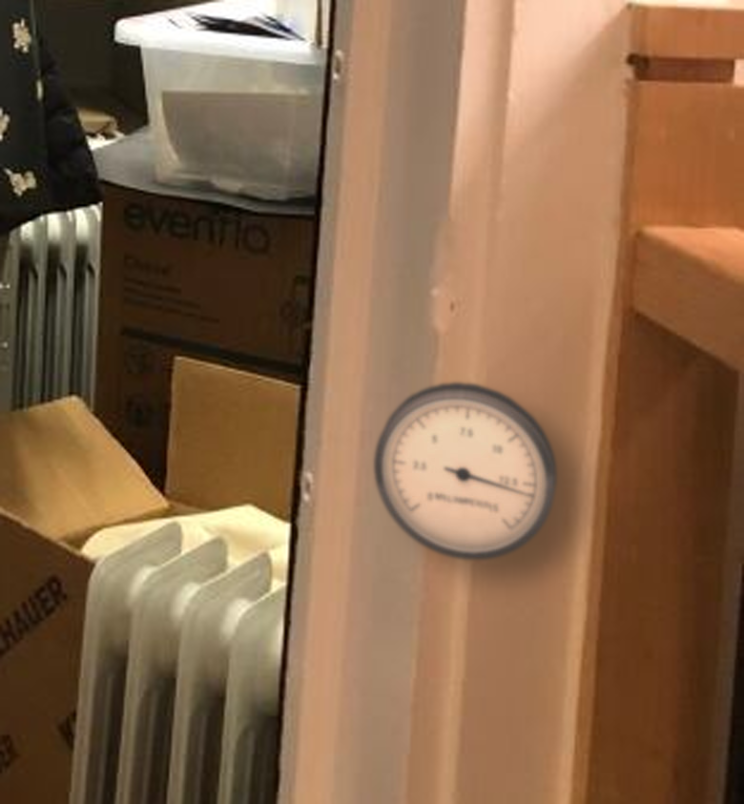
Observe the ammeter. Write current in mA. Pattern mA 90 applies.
mA 13
